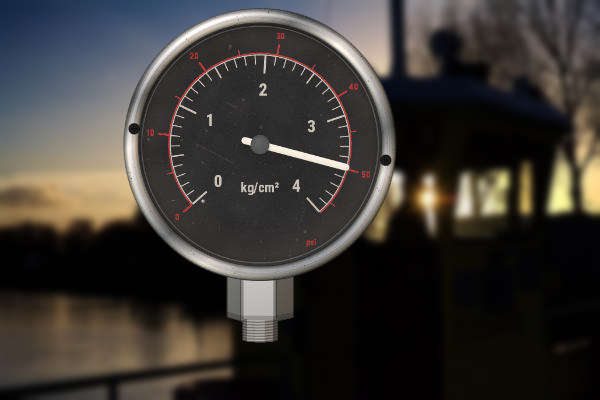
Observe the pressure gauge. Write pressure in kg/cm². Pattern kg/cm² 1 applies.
kg/cm² 3.5
